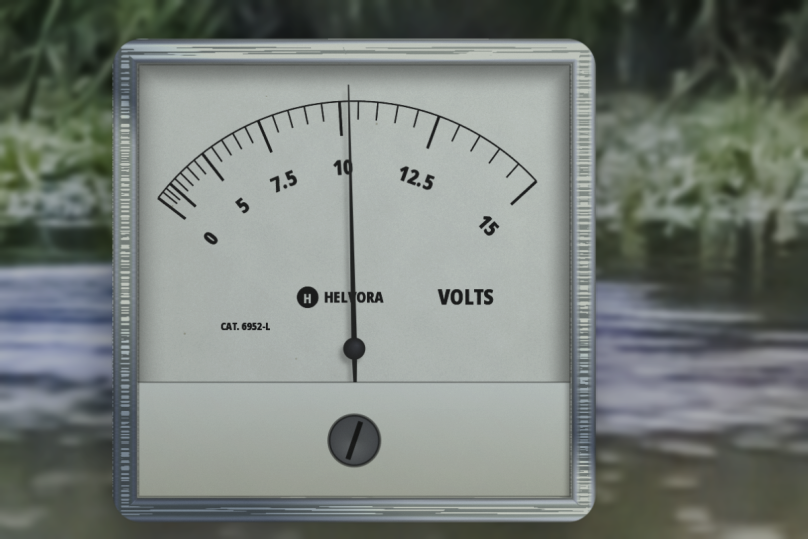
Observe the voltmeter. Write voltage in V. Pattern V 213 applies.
V 10.25
